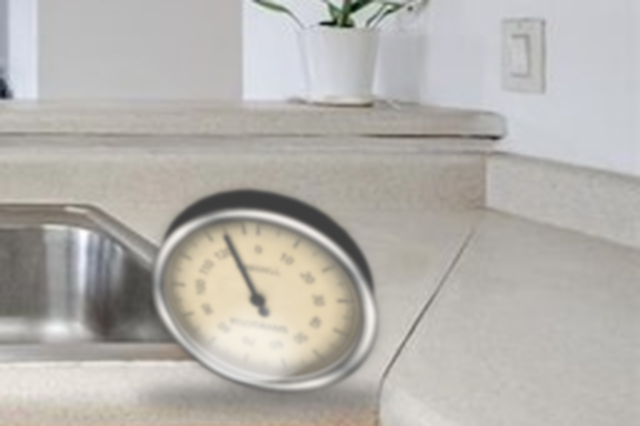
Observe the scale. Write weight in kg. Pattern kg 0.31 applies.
kg 125
